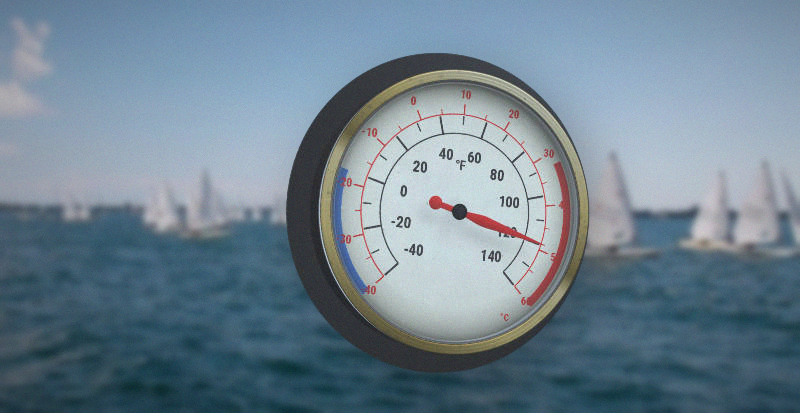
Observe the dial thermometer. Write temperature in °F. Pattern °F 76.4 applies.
°F 120
